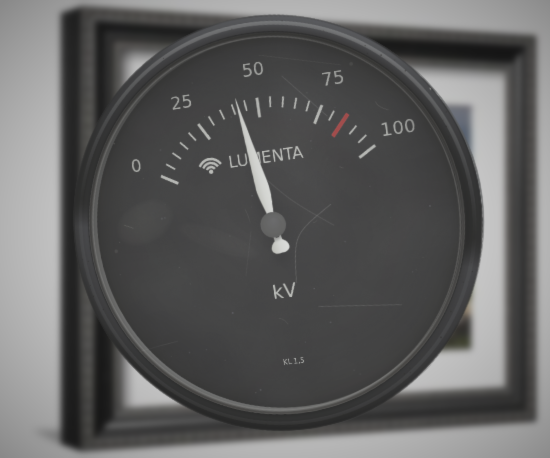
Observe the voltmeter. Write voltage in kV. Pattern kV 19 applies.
kV 42.5
